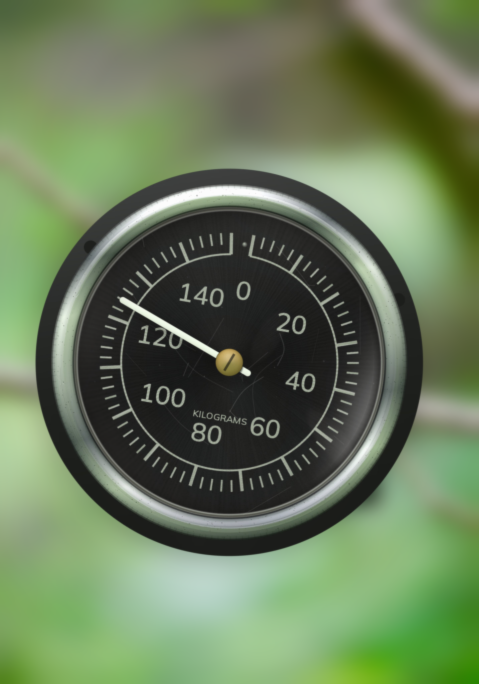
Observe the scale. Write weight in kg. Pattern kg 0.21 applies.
kg 124
